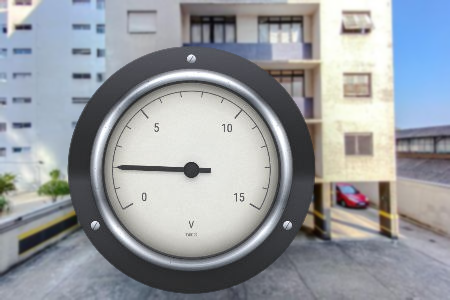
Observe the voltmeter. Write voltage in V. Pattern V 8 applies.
V 2
